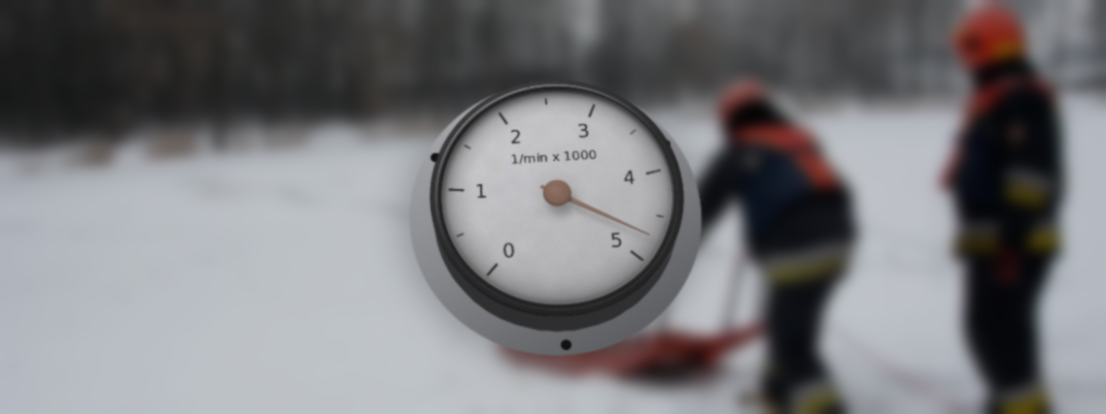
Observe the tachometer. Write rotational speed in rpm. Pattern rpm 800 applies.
rpm 4750
